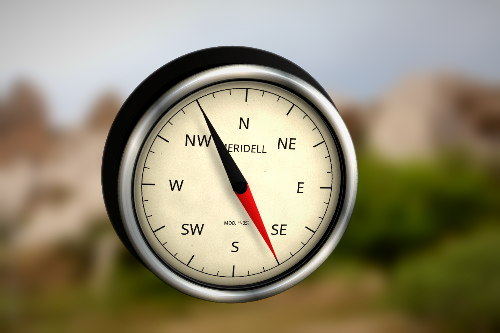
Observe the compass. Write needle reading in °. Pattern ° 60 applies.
° 150
